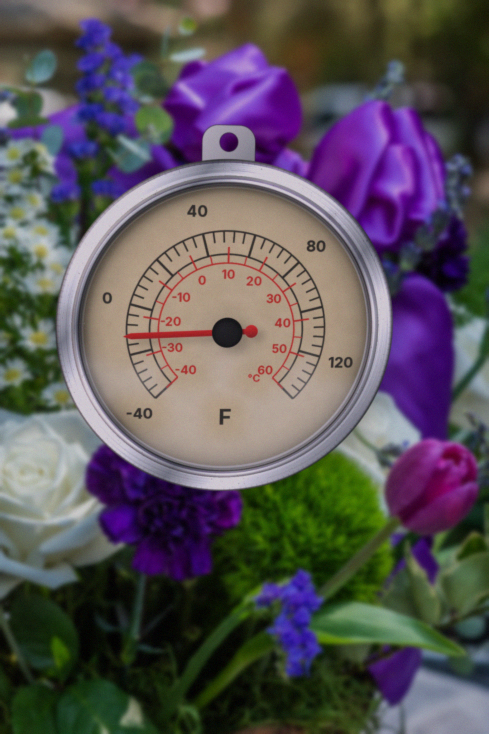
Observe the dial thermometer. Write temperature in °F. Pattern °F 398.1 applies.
°F -12
